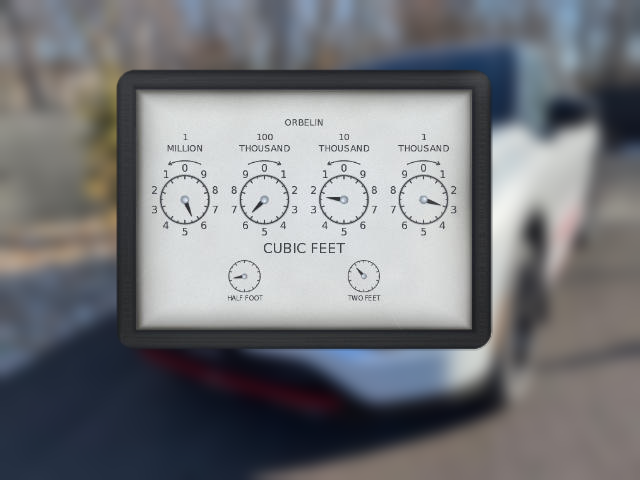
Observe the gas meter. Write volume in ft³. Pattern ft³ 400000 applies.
ft³ 562300
